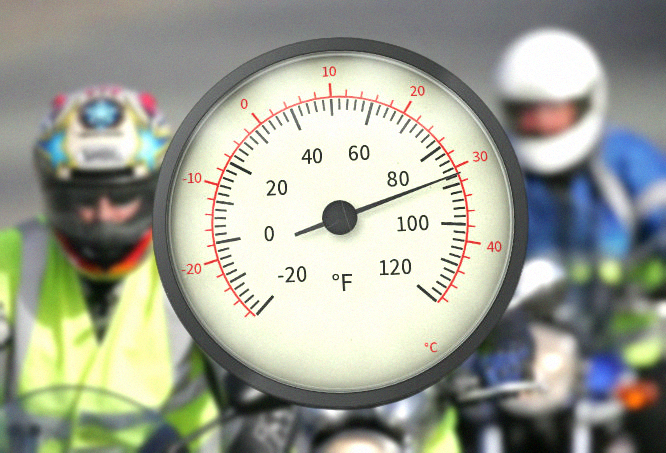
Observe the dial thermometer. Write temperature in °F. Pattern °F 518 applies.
°F 88
